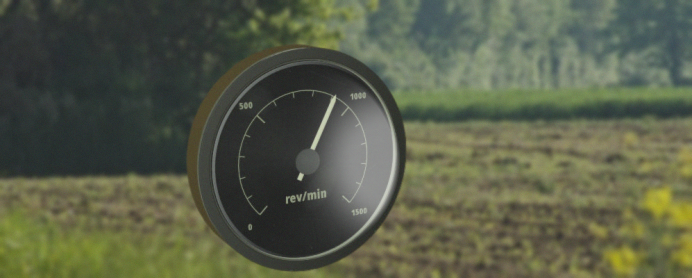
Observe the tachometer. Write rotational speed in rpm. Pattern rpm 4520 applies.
rpm 900
